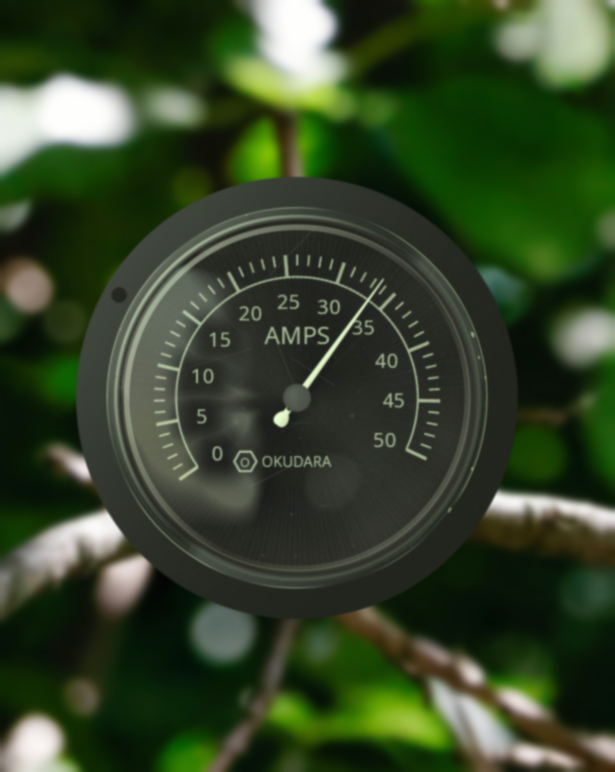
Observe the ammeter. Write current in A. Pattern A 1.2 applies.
A 33.5
